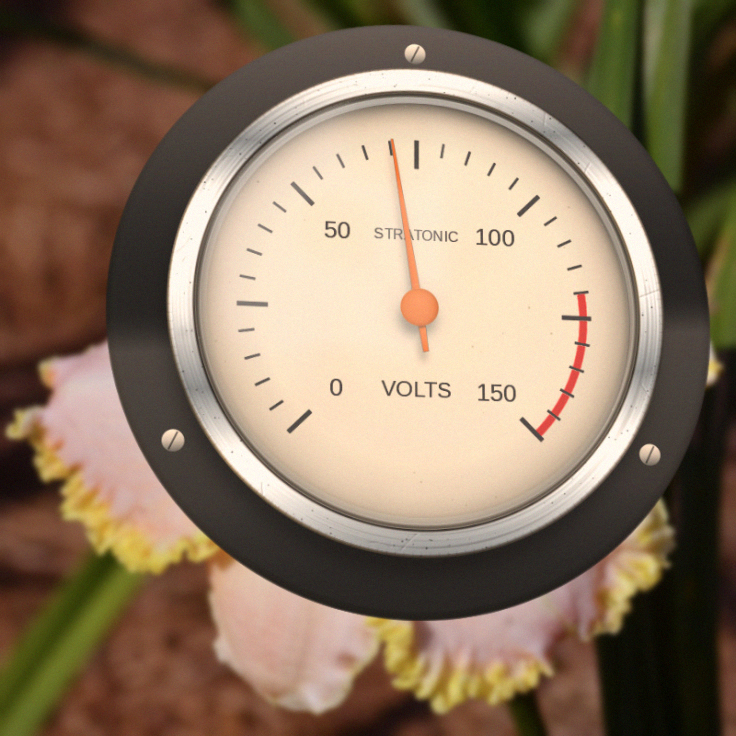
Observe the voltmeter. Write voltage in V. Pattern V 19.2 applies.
V 70
